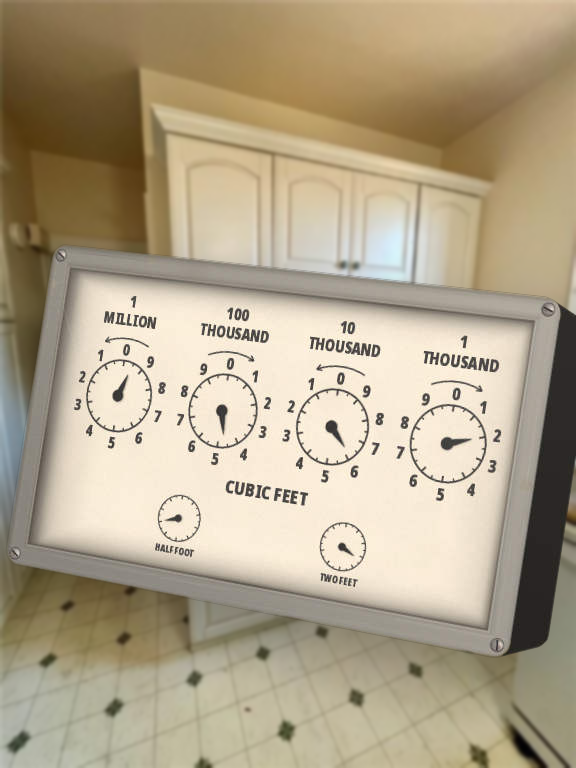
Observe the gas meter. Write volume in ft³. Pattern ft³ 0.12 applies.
ft³ 946200
